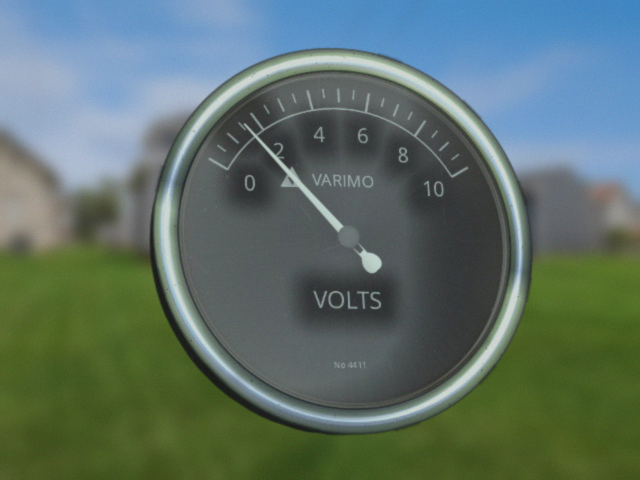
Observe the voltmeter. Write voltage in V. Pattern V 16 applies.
V 1.5
